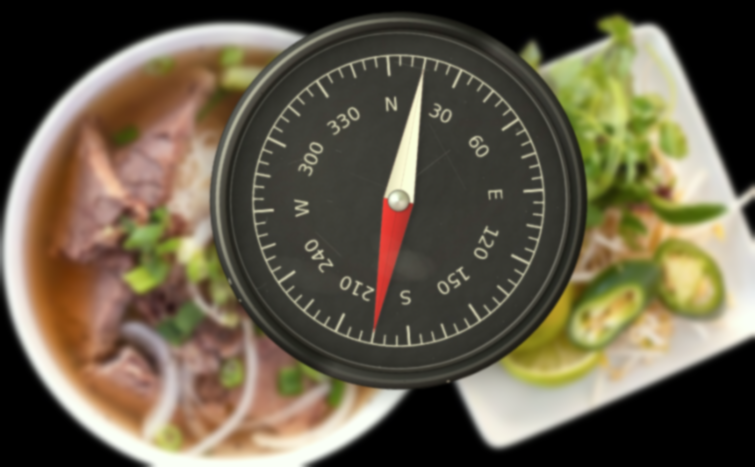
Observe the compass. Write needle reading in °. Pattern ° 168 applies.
° 195
